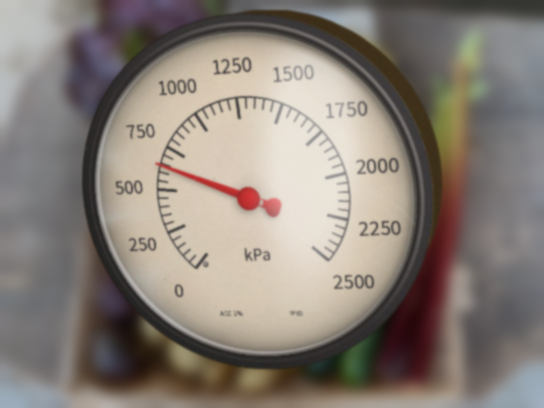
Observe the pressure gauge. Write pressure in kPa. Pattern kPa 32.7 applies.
kPa 650
